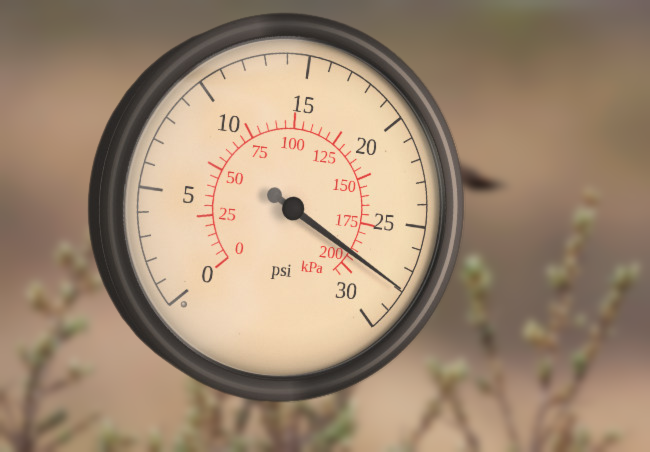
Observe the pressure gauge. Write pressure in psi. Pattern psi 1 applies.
psi 28
